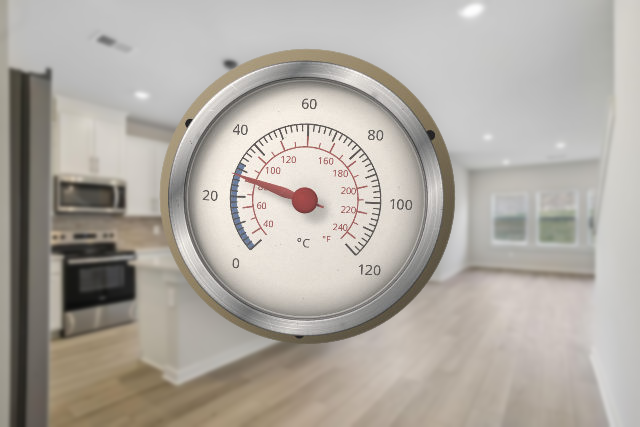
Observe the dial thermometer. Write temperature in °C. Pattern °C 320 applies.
°C 28
